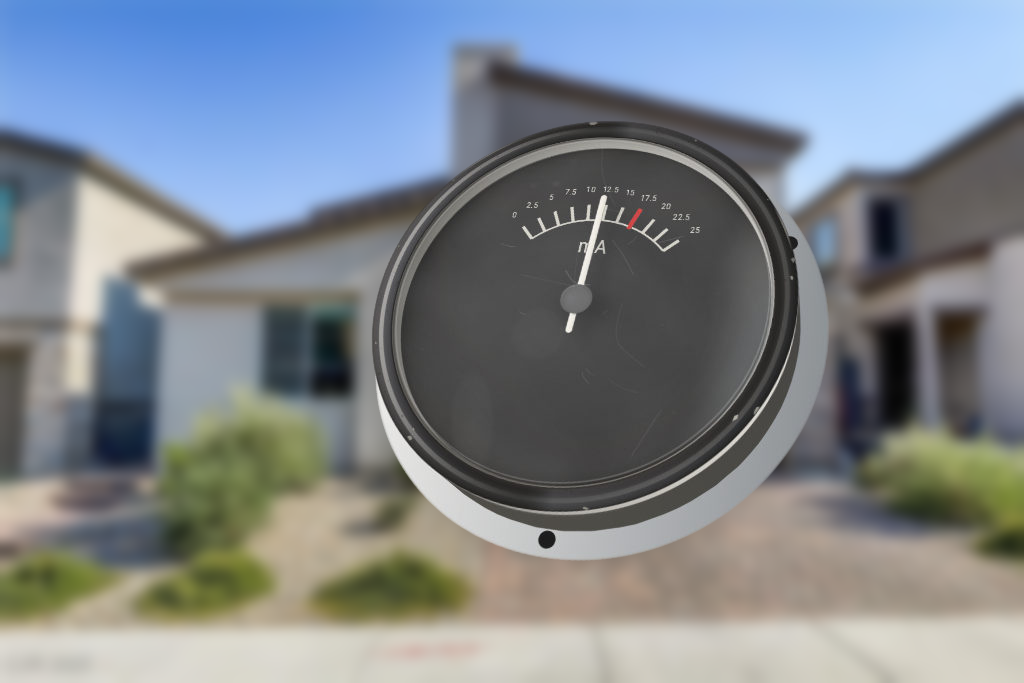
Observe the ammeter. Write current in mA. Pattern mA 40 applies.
mA 12.5
